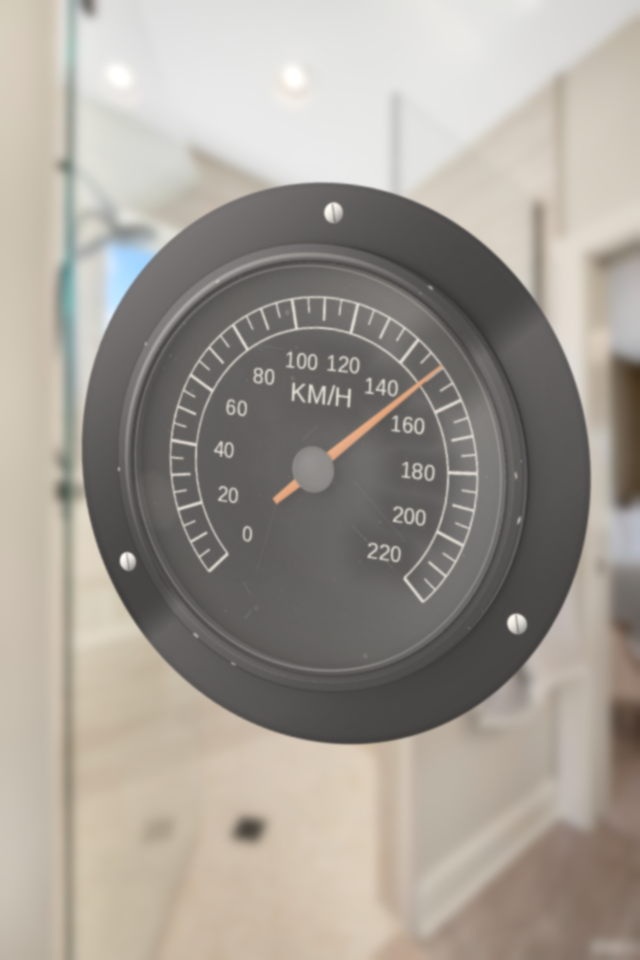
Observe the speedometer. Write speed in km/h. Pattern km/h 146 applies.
km/h 150
